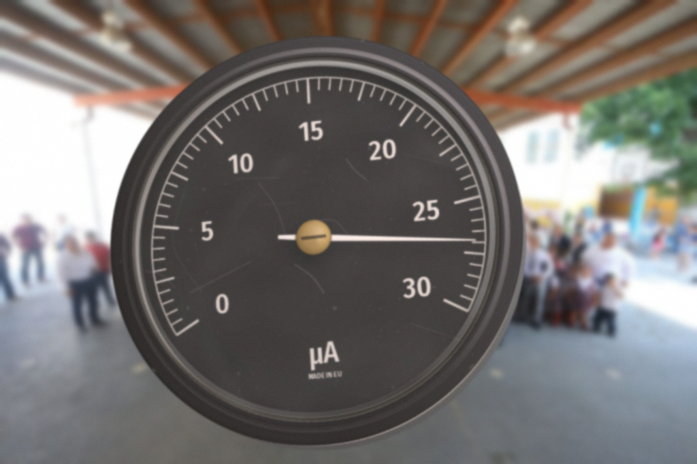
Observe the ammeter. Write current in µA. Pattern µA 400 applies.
µA 27
